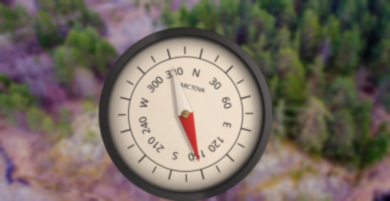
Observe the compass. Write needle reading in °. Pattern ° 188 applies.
° 150
